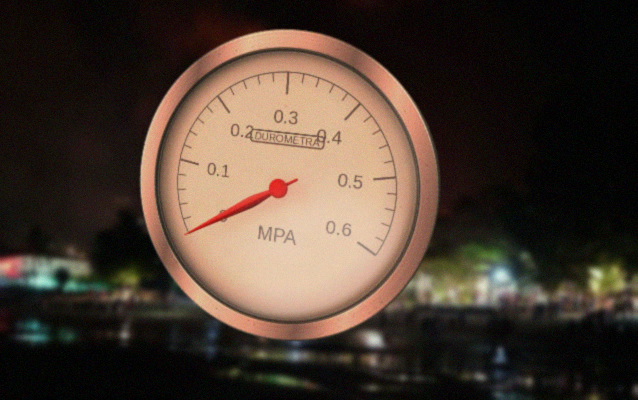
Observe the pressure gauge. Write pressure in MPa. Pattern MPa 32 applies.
MPa 0
